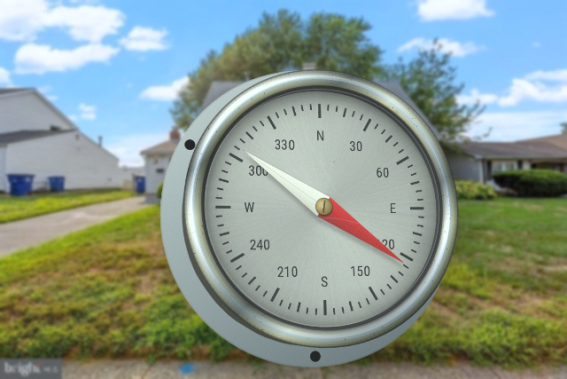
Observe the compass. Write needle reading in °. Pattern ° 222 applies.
° 125
